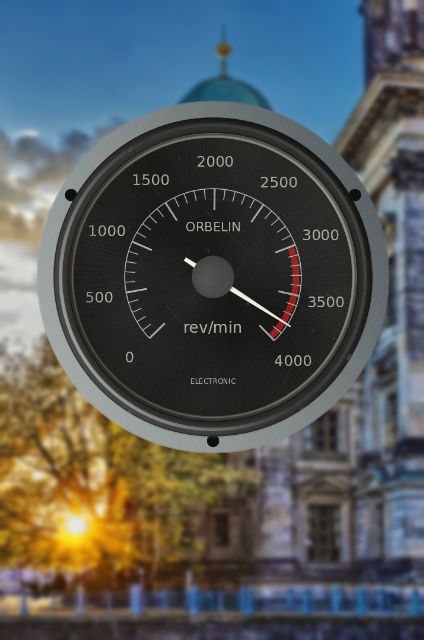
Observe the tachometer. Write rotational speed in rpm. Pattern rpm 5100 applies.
rpm 3800
